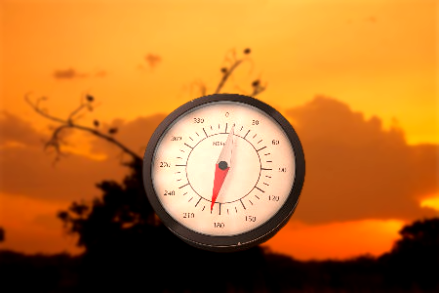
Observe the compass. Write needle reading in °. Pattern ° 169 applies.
° 190
